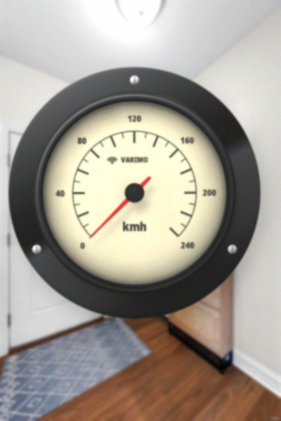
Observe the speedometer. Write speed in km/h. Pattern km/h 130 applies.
km/h 0
